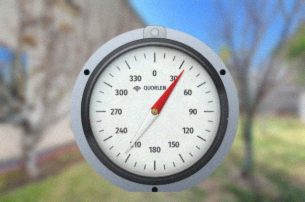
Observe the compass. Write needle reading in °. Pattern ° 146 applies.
° 35
